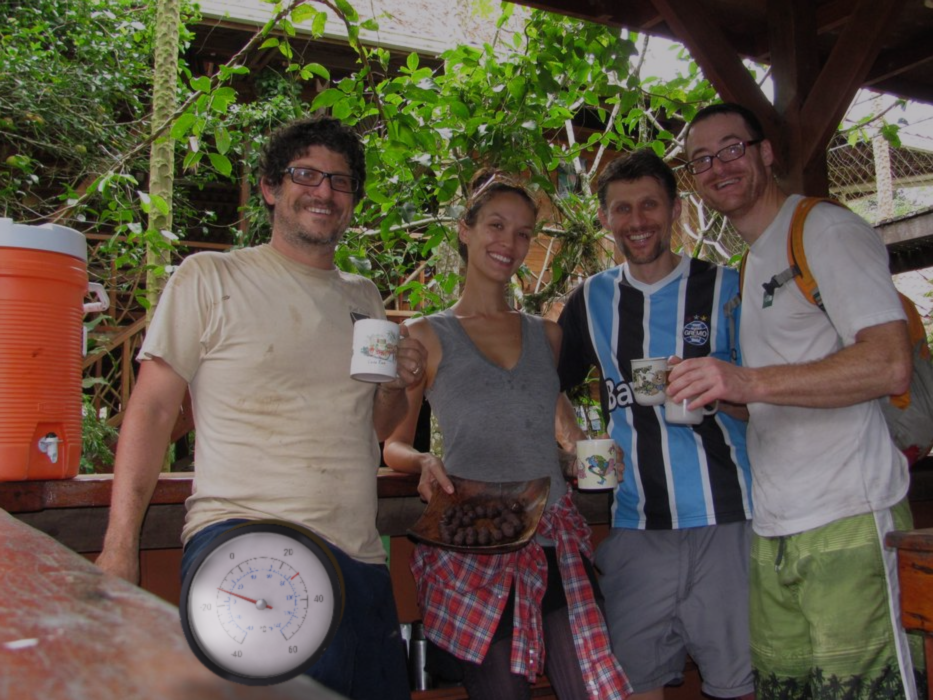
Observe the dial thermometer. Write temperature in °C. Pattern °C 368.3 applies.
°C -12
